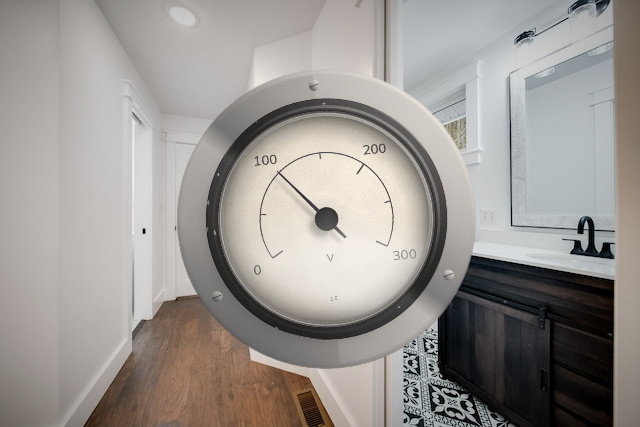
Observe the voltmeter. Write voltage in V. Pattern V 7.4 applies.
V 100
